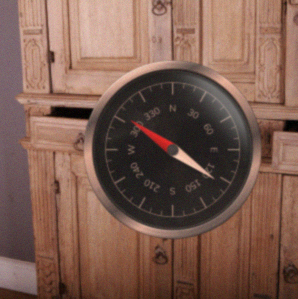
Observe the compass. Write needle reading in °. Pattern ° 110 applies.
° 305
